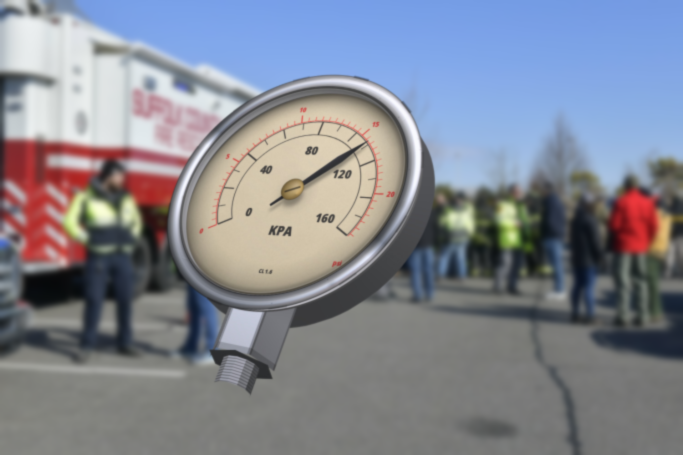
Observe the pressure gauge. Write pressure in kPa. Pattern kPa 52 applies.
kPa 110
